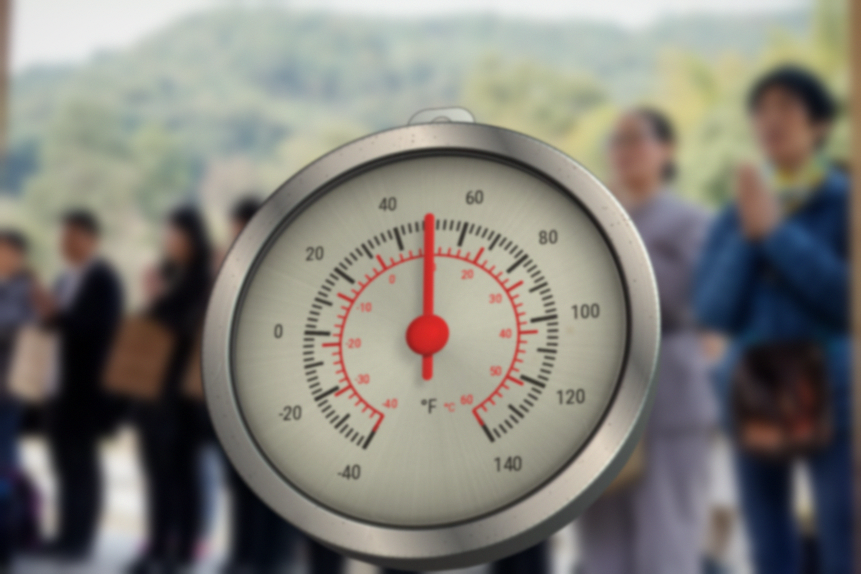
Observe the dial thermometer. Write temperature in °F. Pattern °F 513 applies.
°F 50
